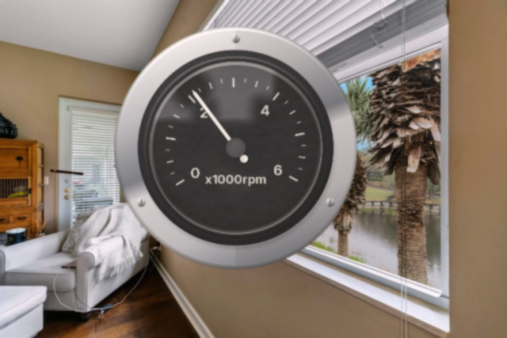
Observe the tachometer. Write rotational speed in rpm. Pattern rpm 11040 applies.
rpm 2125
